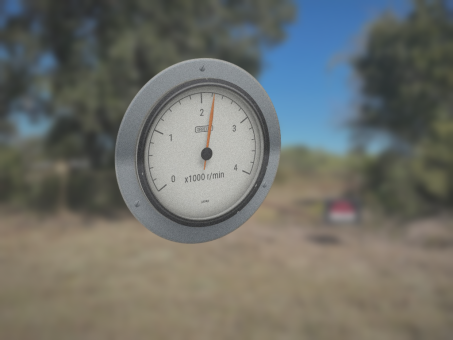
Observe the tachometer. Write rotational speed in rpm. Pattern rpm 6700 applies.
rpm 2200
